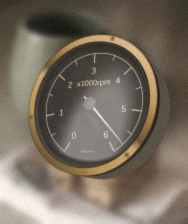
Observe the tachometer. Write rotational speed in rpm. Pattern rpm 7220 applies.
rpm 5750
